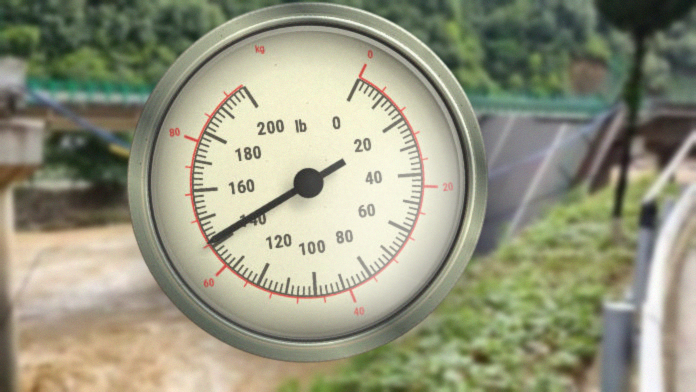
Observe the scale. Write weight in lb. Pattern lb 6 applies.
lb 142
